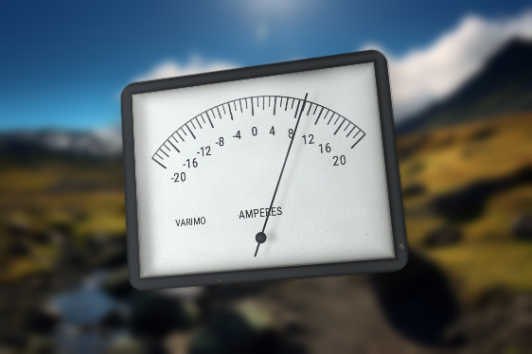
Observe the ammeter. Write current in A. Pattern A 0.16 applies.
A 9
